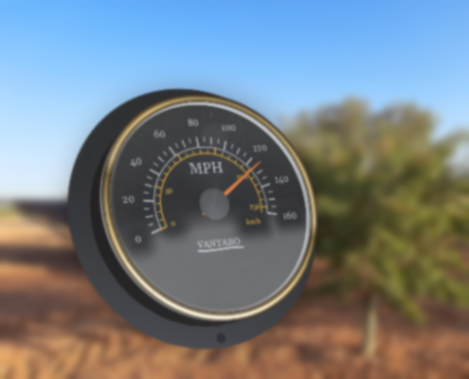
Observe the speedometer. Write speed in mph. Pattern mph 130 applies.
mph 125
